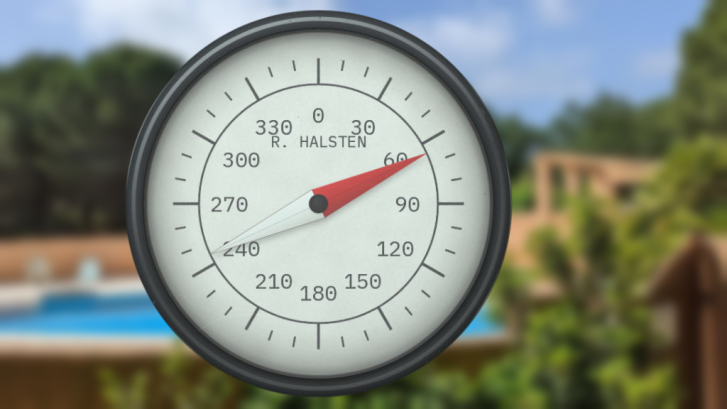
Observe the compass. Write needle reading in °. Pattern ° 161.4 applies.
° 65
